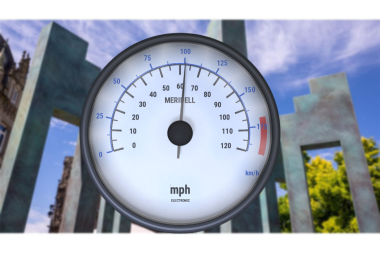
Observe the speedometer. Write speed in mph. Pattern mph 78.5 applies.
mph 62.5
